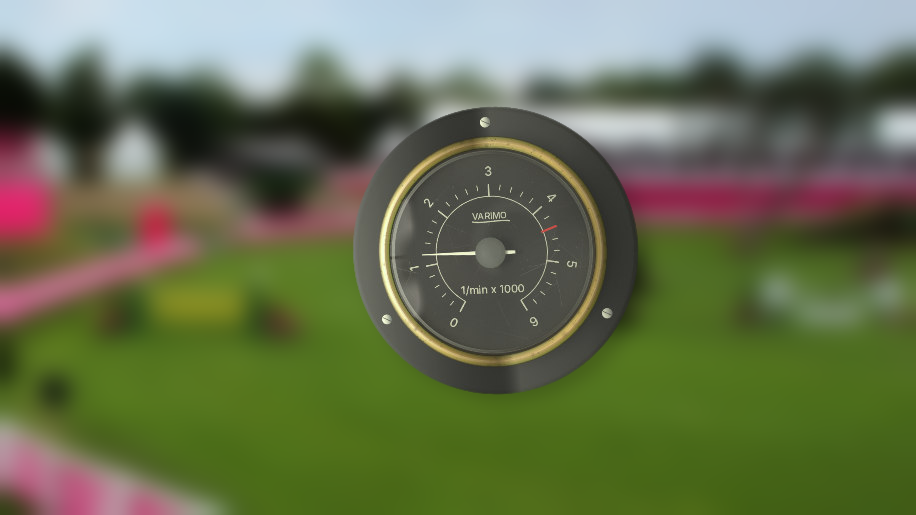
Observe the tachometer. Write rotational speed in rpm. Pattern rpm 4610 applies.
rpm 1200
